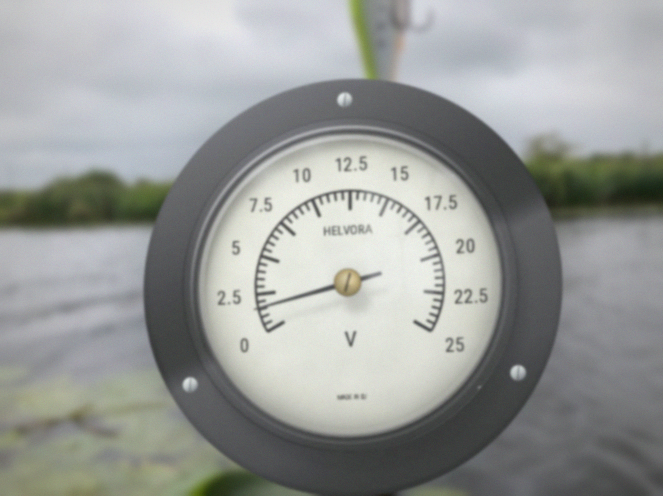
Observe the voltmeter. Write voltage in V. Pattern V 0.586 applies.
V 1.5
